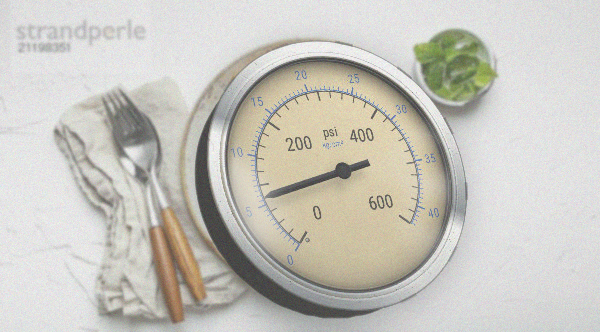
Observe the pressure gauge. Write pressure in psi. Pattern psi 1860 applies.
psi 80
